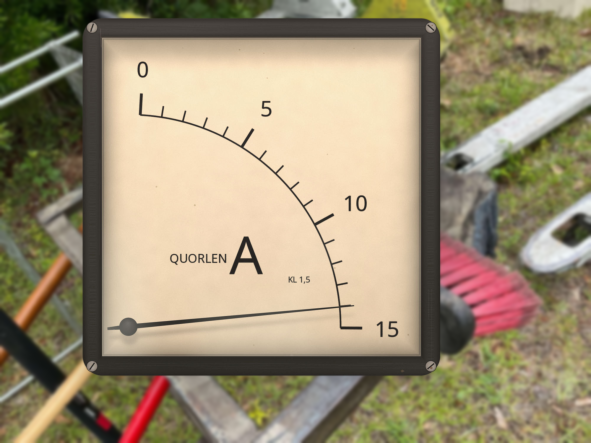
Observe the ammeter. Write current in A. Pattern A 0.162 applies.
A 14
